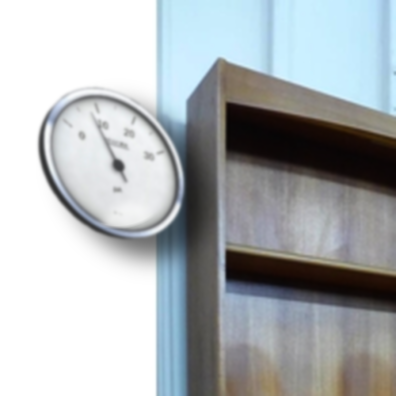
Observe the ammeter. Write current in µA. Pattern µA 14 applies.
µA 7.5
